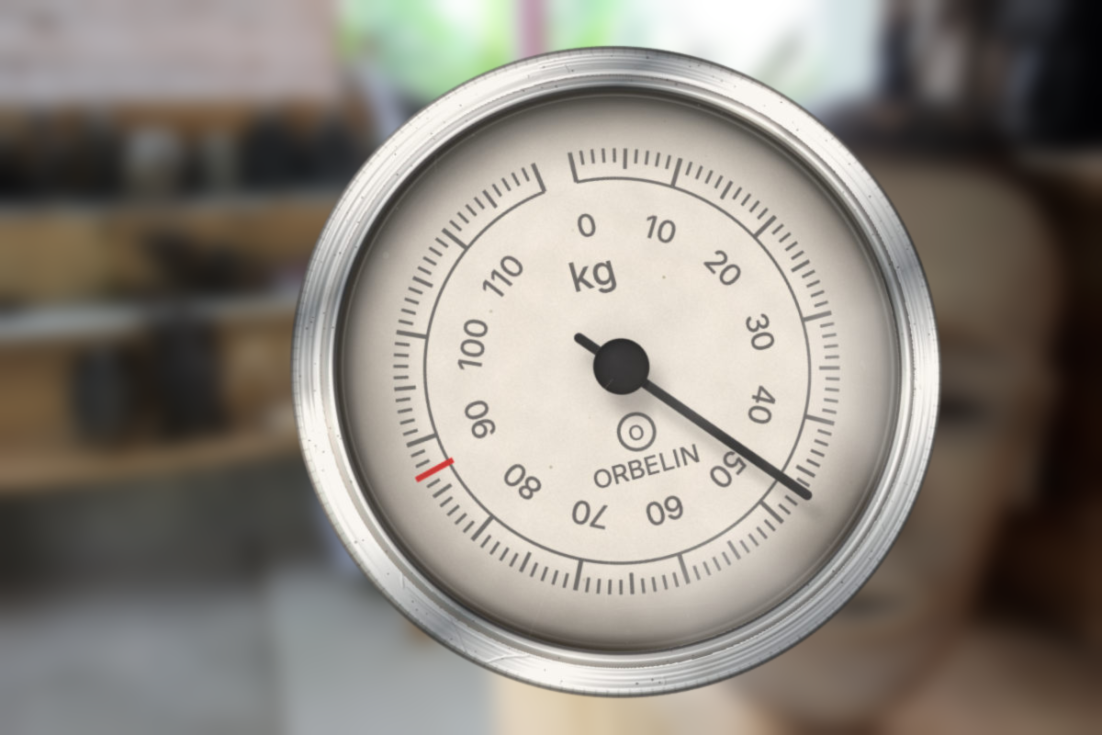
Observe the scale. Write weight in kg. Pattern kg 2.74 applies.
kg 47
